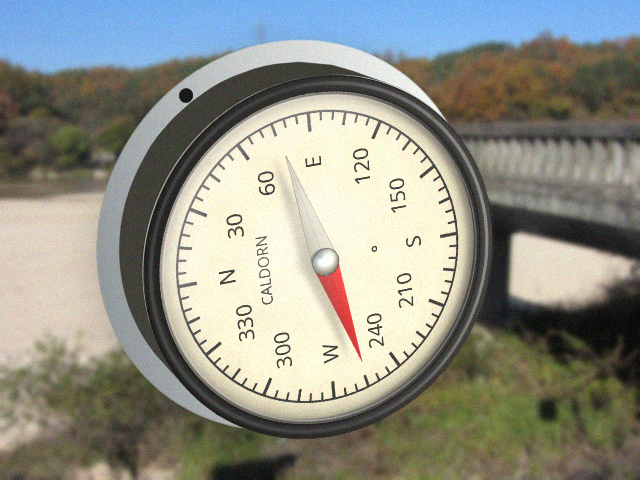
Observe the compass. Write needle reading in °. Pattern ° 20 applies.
° 255
